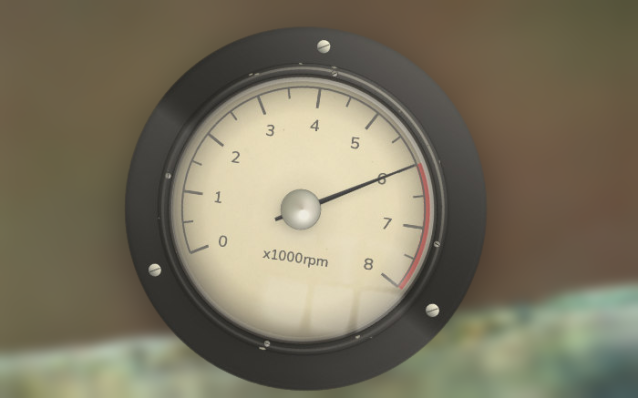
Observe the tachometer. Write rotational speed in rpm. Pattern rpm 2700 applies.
rpm 6000
